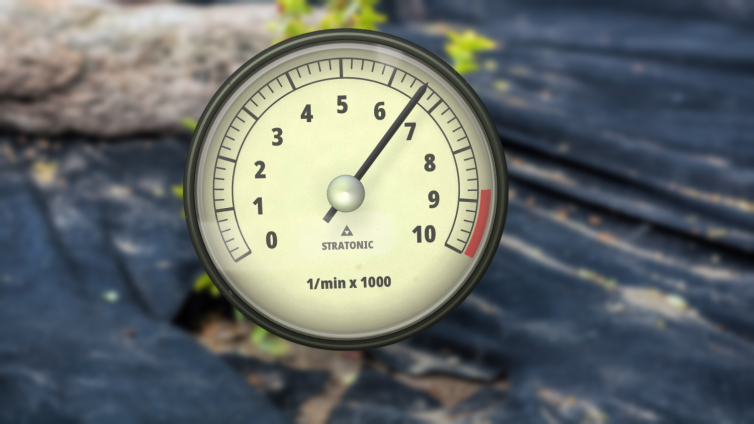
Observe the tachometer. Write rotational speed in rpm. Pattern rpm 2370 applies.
rpm 6600
